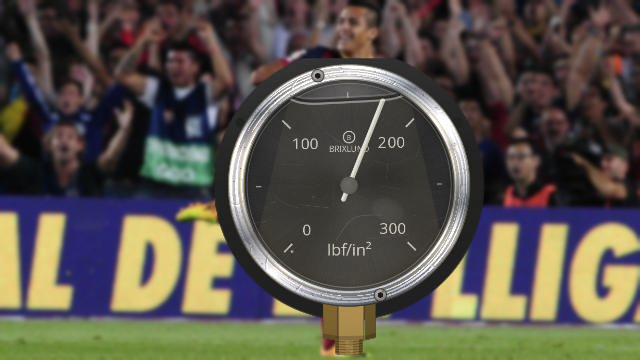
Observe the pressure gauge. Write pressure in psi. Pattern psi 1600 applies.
psi 175
